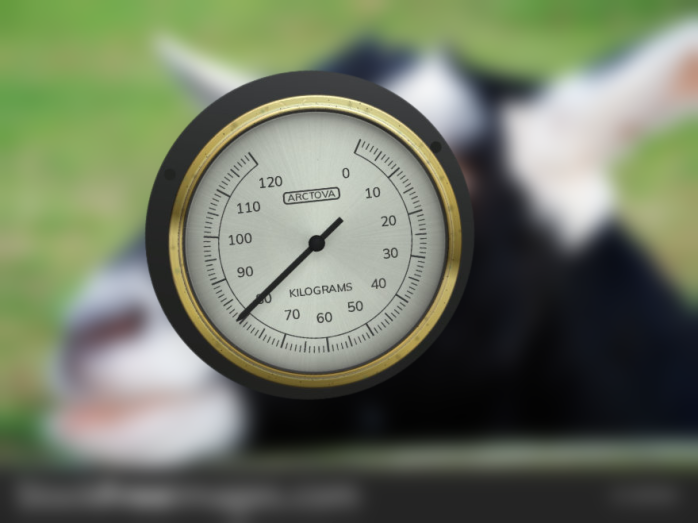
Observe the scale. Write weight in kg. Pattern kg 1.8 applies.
kg 81
